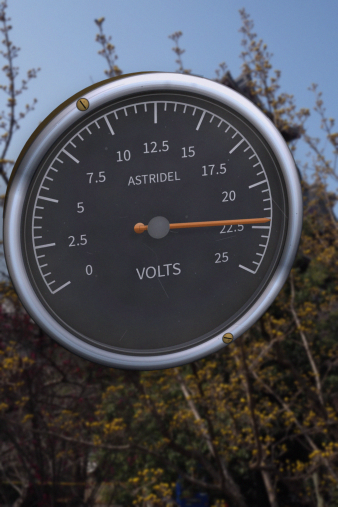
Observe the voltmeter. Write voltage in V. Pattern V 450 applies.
V 22
